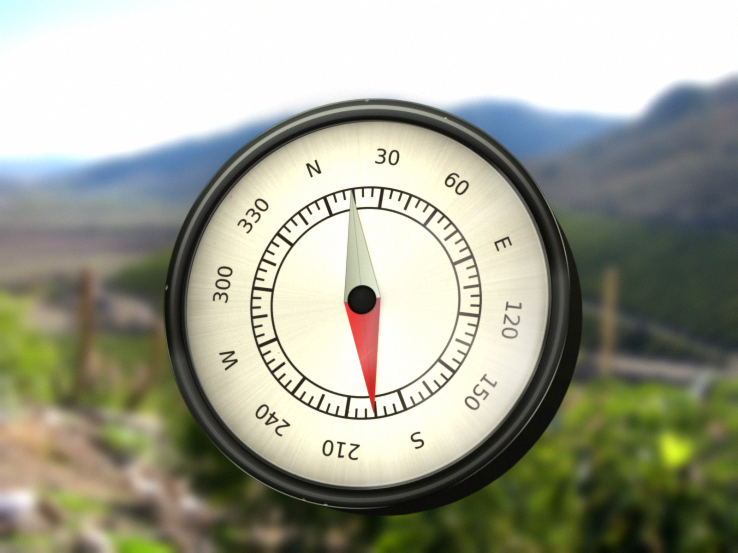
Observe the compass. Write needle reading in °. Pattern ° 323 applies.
° 195
